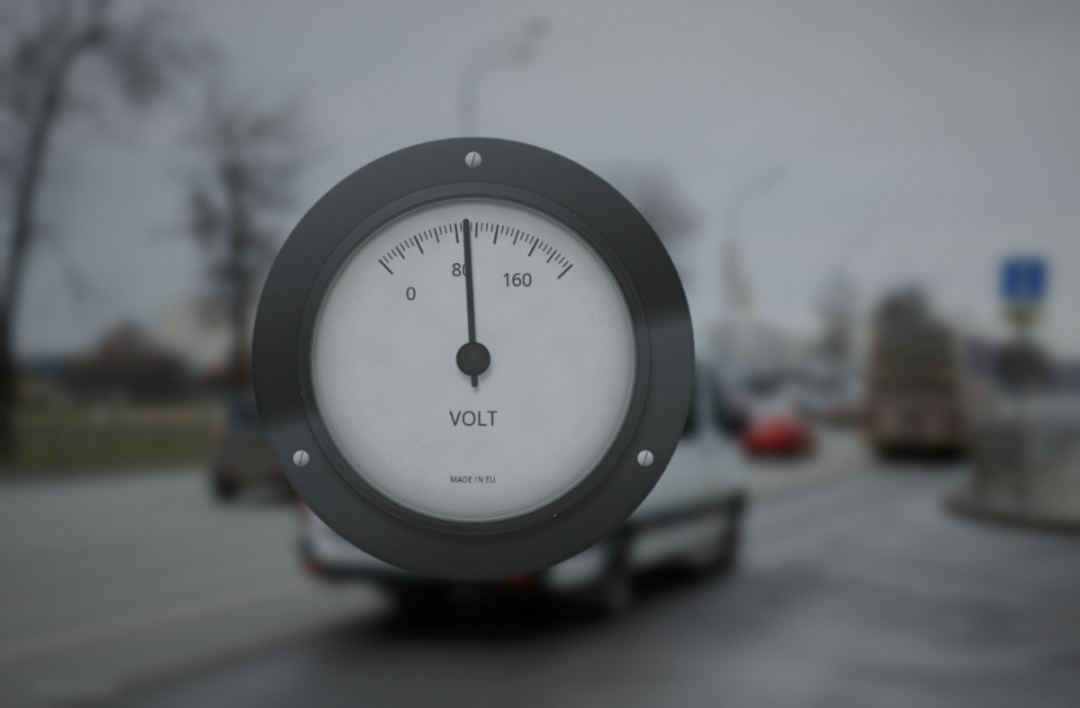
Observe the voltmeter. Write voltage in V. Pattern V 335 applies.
V 90
